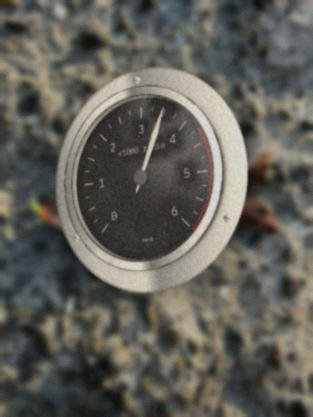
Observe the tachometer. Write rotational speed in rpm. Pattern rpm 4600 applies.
rpm 3500
